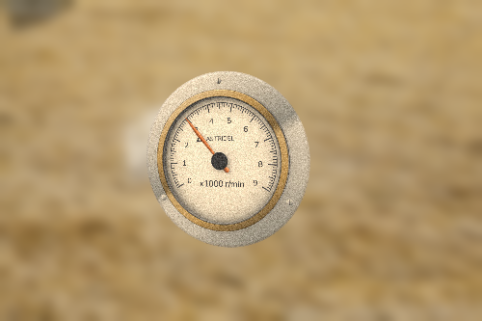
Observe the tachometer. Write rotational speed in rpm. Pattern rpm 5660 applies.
rpm 3000
